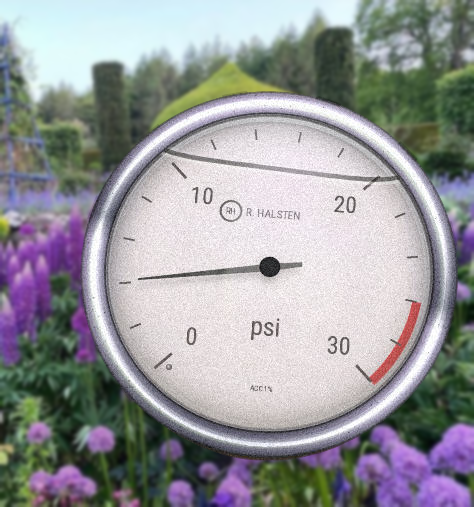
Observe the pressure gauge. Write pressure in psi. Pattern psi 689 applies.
psi 4
